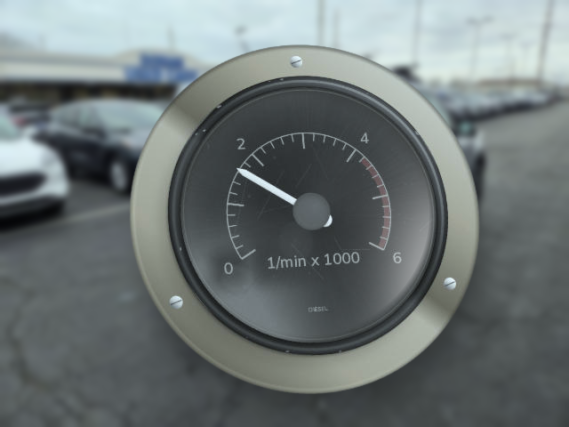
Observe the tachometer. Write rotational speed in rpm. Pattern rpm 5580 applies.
rpm 1600
